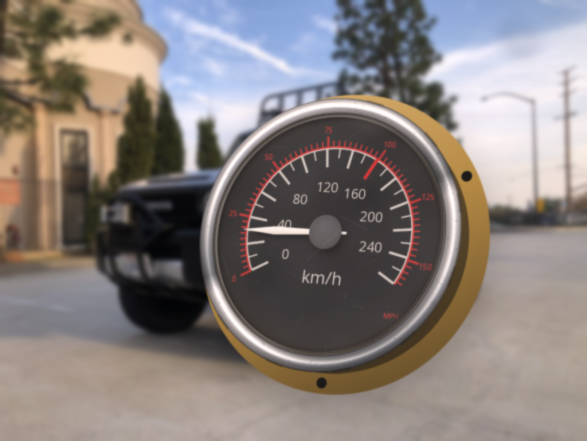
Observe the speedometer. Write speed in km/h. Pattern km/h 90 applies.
km/h 30
